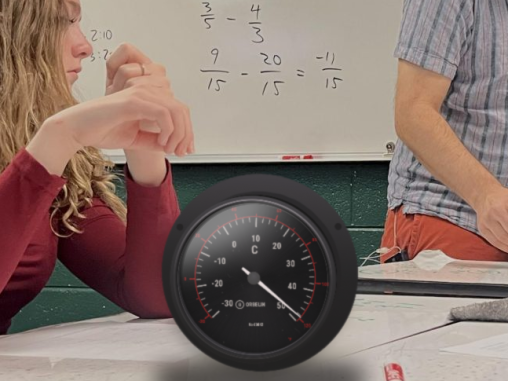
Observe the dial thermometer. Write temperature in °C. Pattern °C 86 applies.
°C 48
